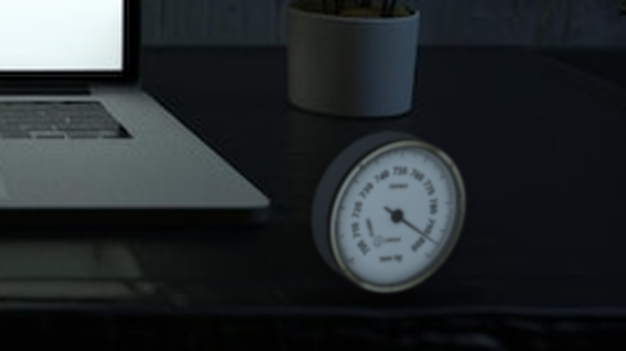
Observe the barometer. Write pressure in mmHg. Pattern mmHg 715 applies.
mmHg 795
